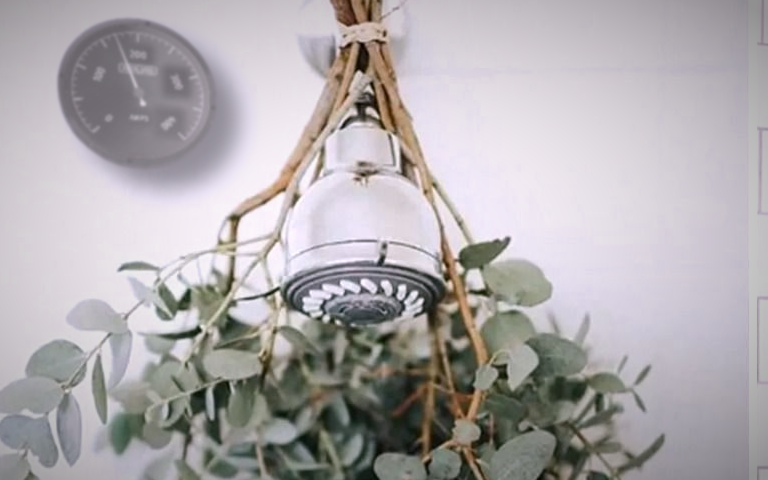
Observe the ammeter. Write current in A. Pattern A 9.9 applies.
A 170
